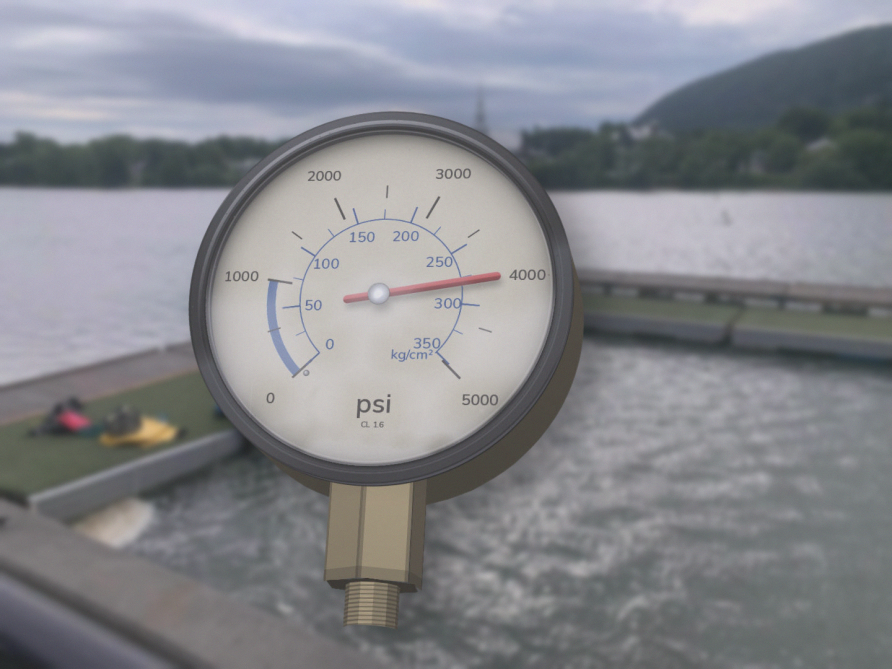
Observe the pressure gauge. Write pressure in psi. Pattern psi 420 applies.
psi 4000
